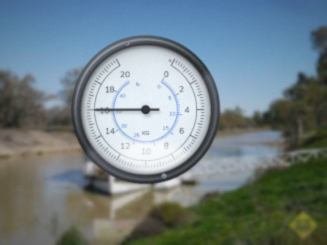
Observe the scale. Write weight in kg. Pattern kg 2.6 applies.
kg 16
